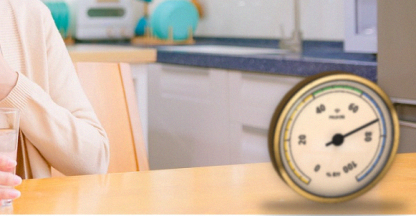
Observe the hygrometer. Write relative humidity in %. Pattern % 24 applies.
% 72
